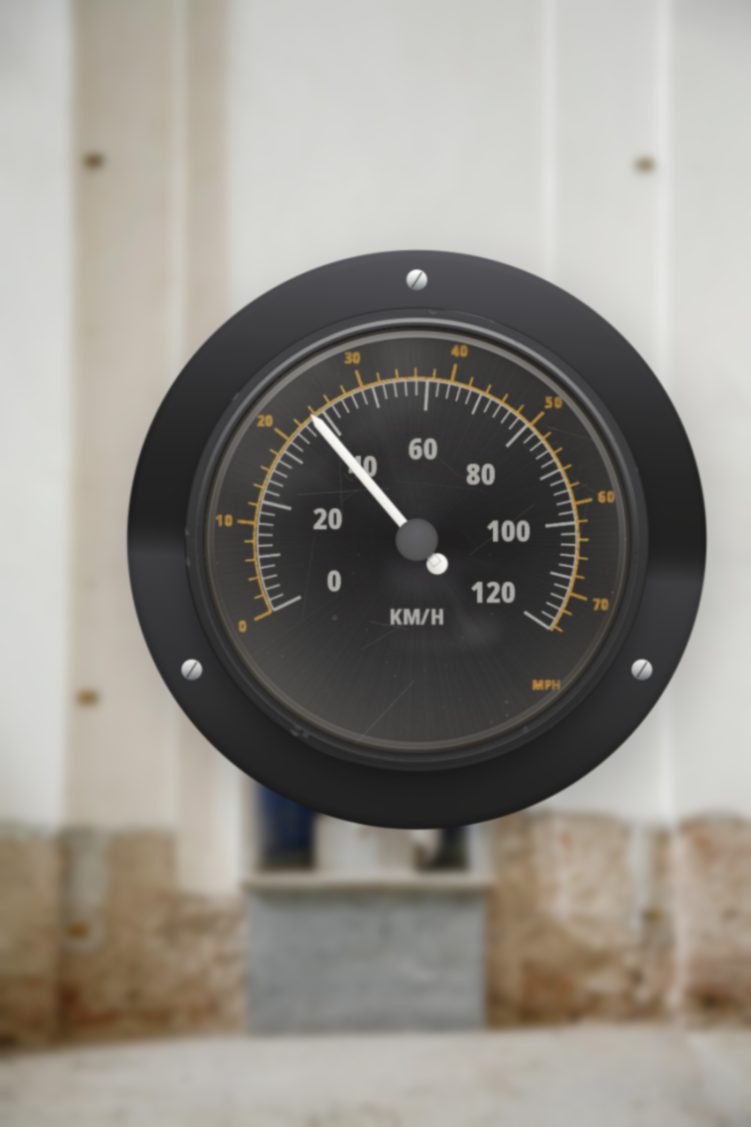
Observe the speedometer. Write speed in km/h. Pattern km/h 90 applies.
km/h 38
